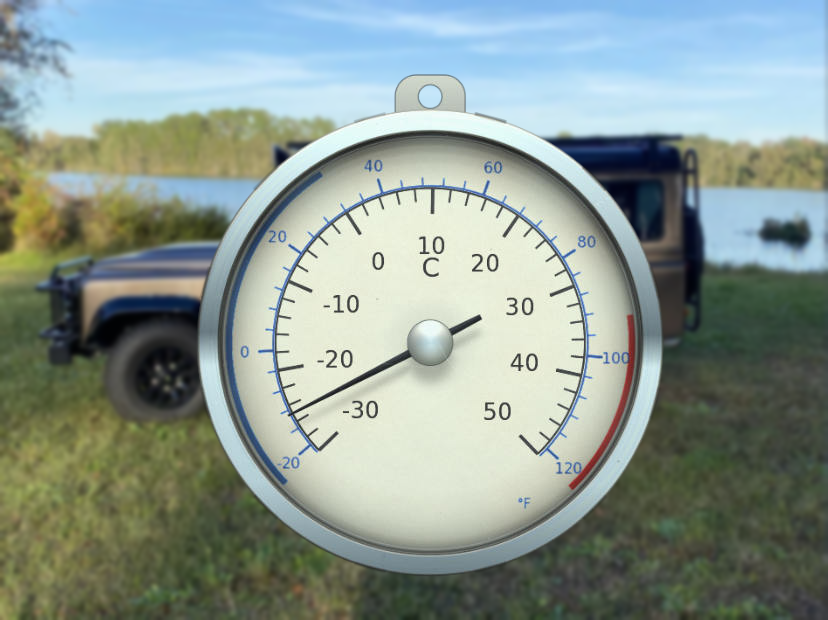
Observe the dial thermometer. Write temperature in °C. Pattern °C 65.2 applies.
°C -25
